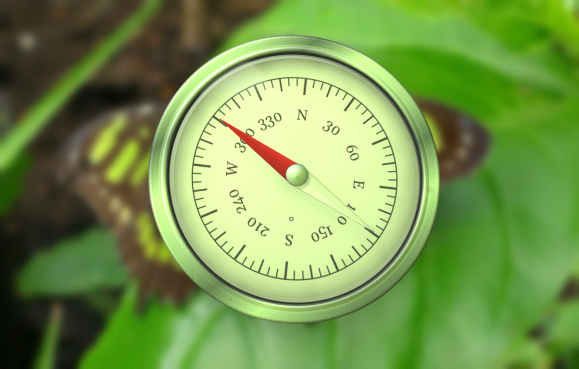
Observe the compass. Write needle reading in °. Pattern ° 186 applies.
° 300
